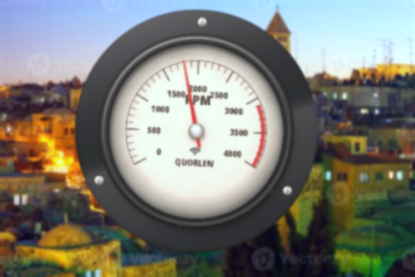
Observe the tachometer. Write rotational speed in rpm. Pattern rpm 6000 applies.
rpm 1800
